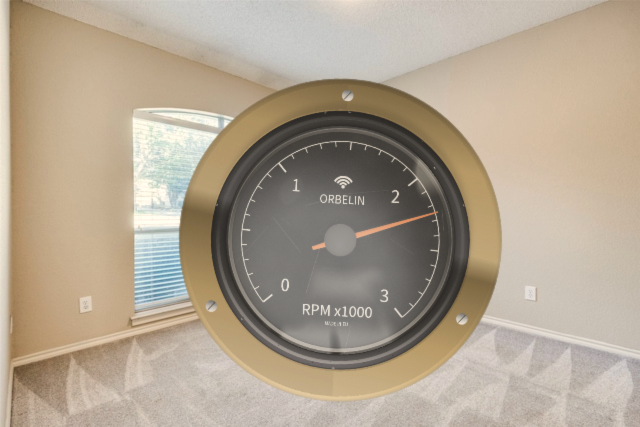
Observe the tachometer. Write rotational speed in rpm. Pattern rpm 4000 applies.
rpm 2250
